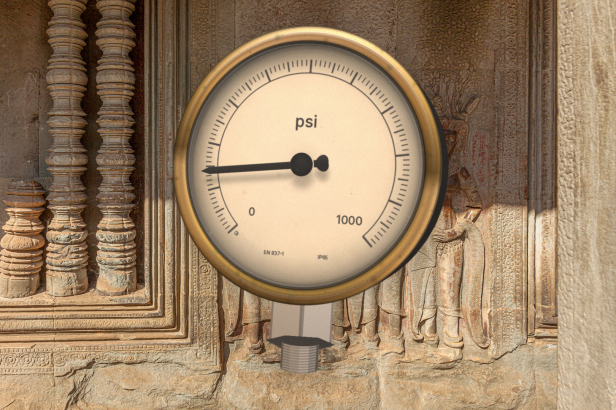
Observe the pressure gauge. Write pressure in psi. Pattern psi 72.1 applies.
psi 140
